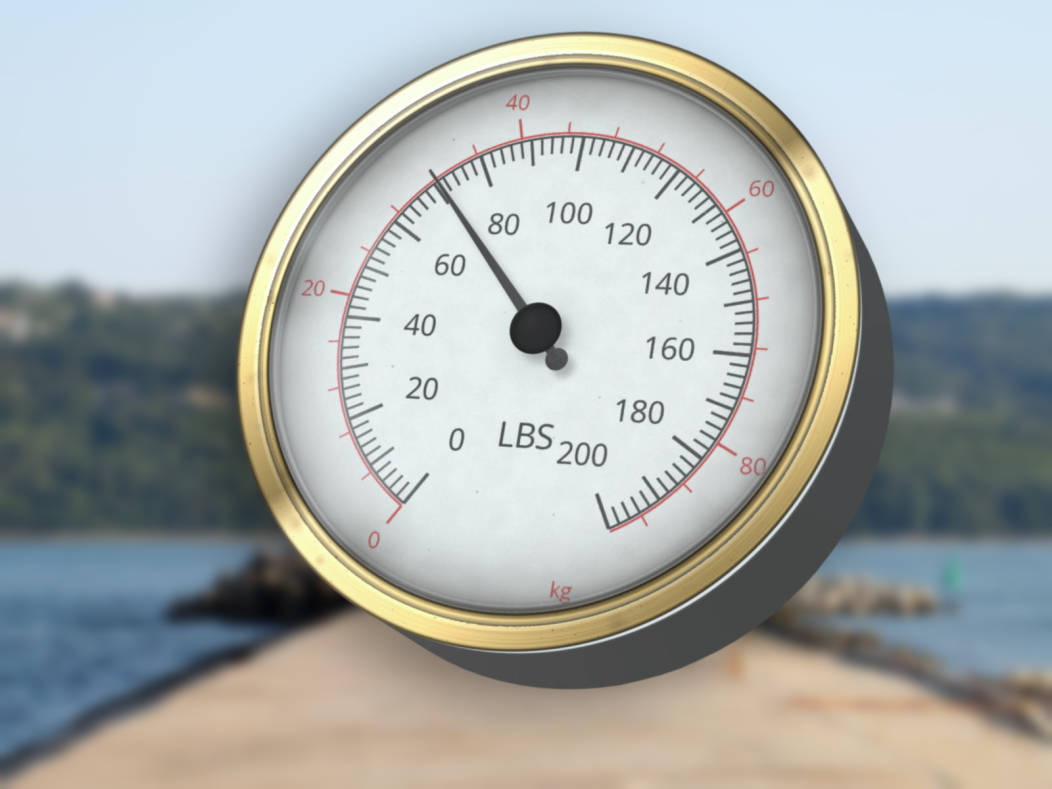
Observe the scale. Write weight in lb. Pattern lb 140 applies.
lb 71
